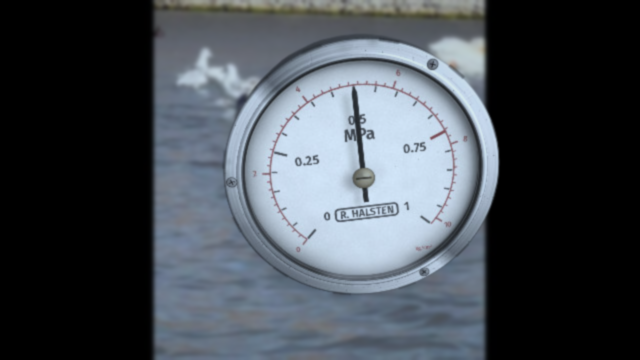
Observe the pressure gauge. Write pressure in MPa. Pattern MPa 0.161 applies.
MPa 0.5
